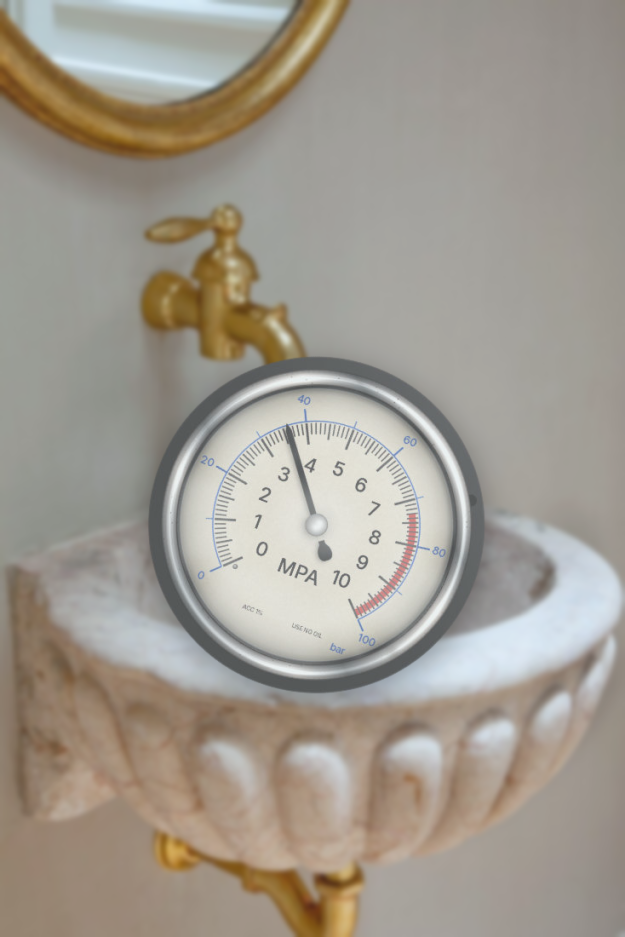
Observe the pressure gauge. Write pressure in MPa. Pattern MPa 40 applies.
MPa 3.6
